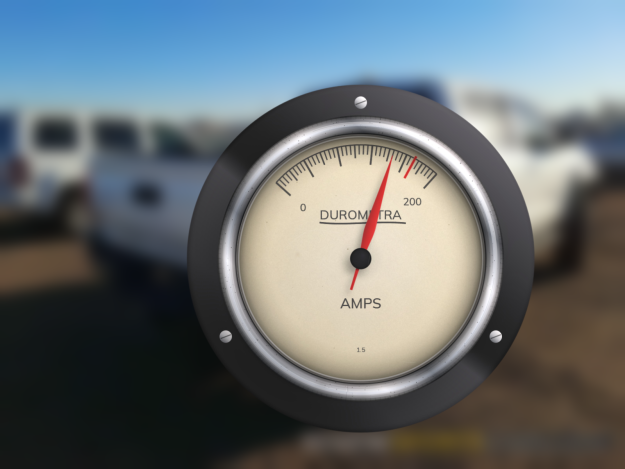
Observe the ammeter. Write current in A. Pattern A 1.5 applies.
A 145
